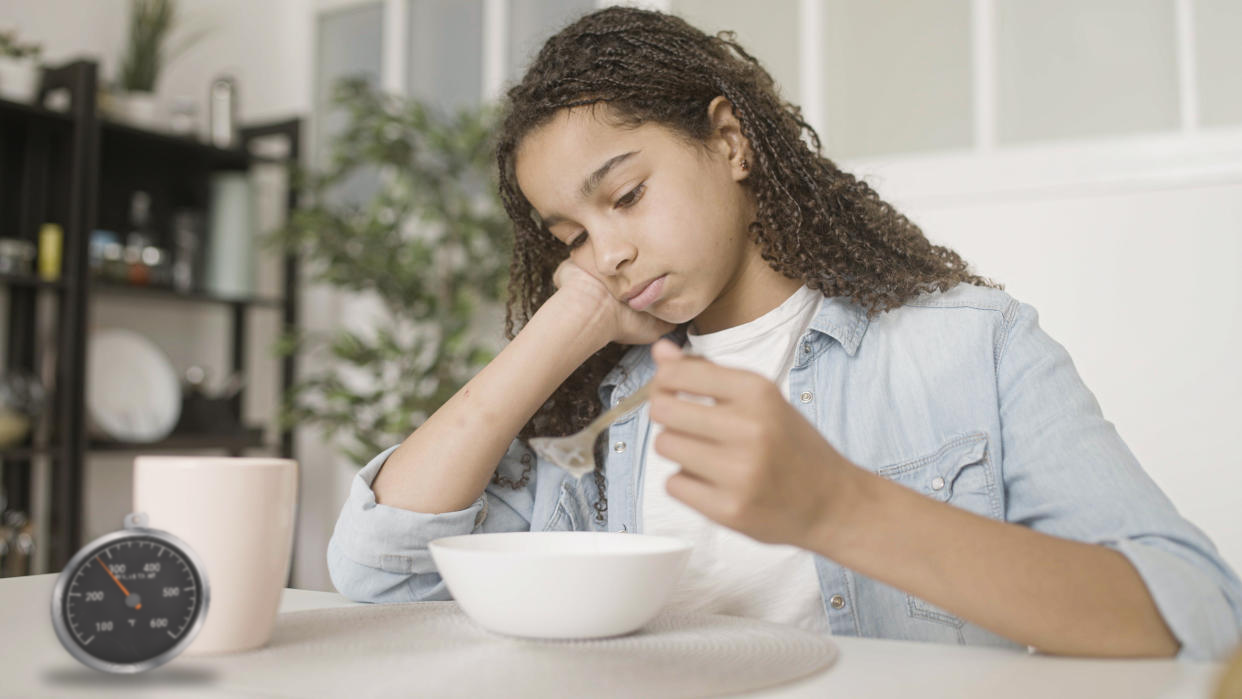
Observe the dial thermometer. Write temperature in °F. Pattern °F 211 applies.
°F 280
